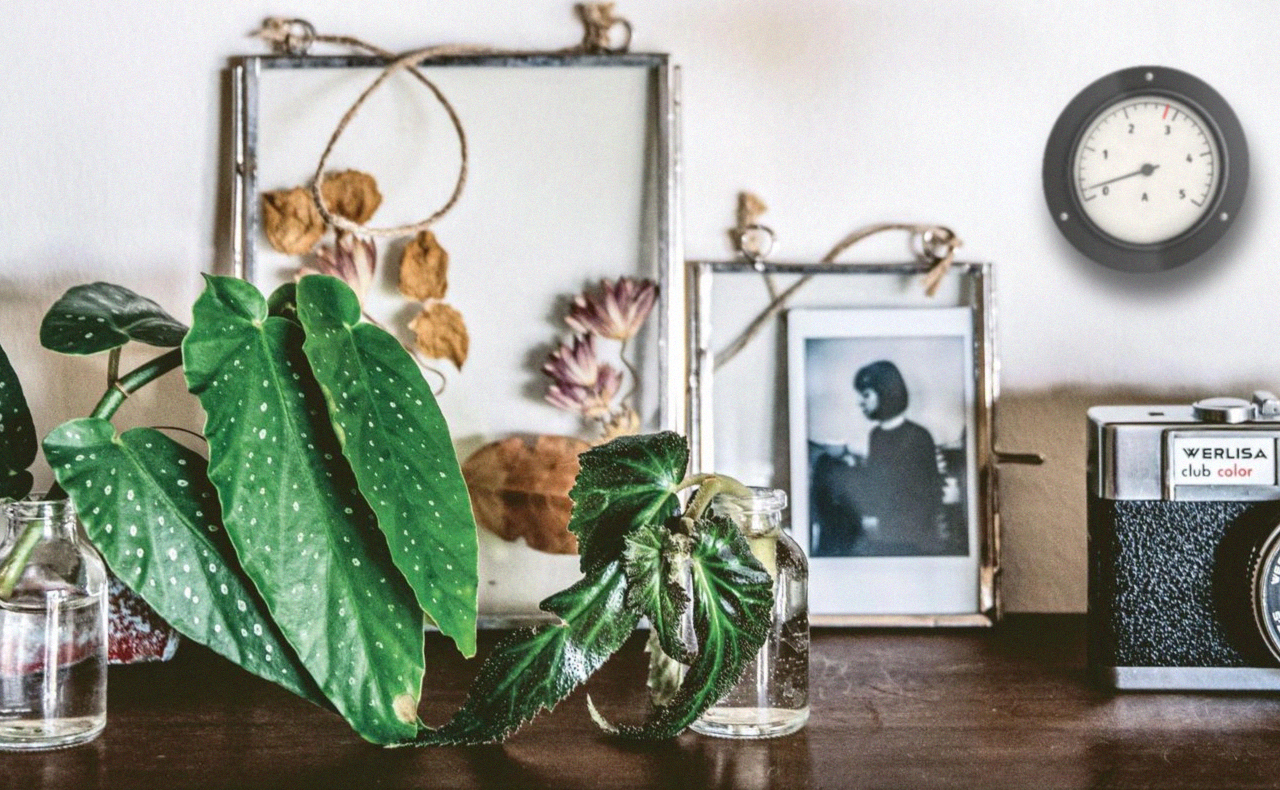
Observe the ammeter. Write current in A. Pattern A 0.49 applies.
A 0.2
